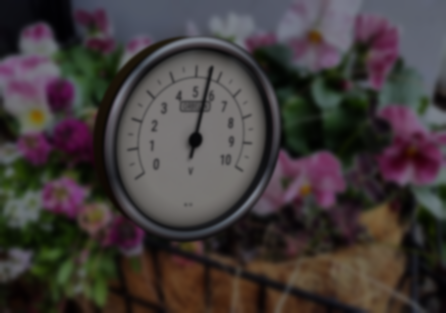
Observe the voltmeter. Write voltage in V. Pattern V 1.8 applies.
V 5.5
